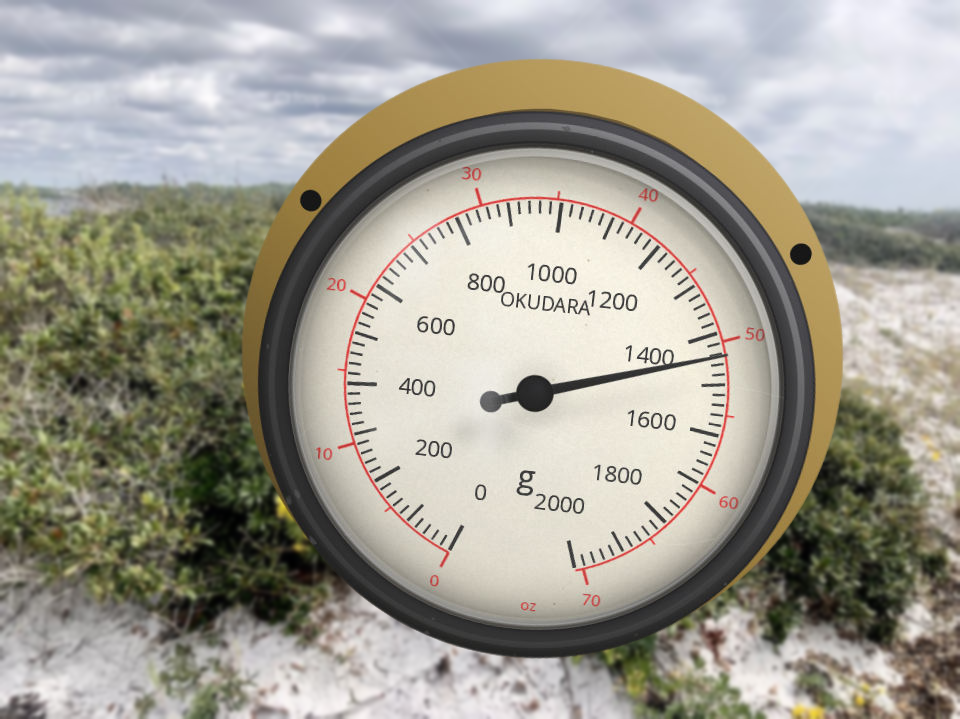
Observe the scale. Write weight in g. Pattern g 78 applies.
g 1440
